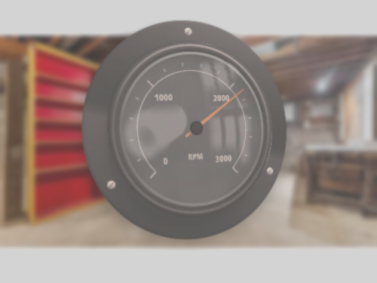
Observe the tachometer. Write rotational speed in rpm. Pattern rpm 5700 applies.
rpm 2100
